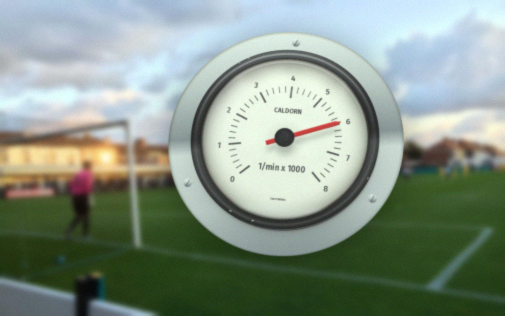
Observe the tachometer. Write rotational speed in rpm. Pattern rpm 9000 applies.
rpm 6000
